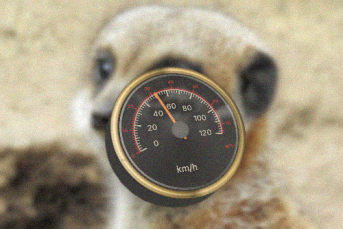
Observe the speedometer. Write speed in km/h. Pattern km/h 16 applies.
km/h 50
